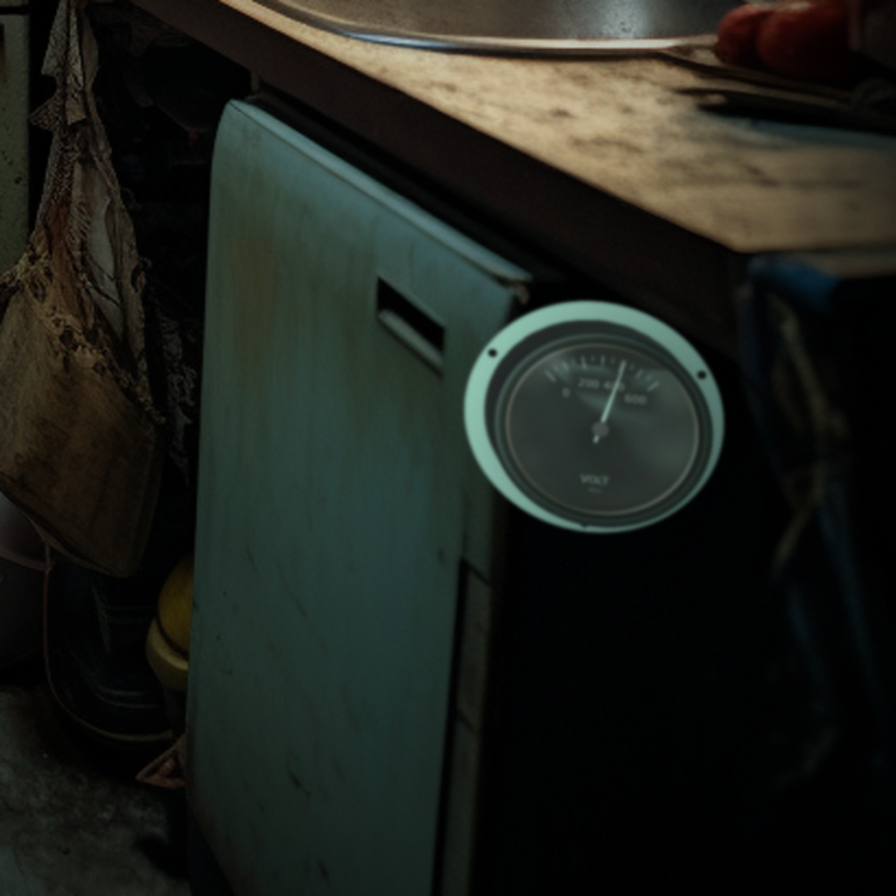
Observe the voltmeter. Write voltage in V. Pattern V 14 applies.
V 400
